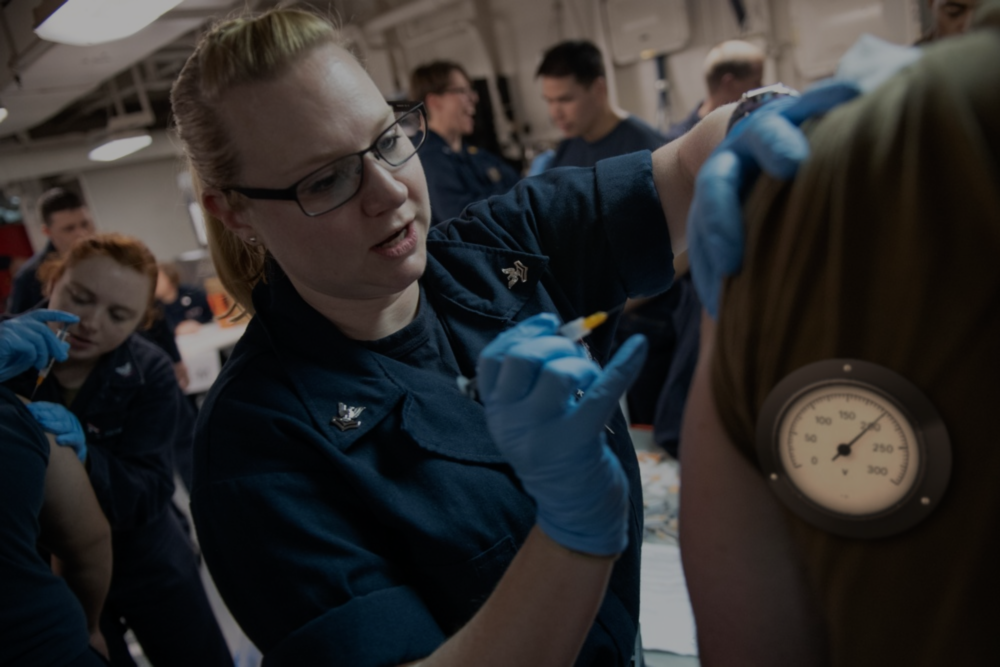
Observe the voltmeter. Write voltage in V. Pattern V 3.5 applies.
V 200
